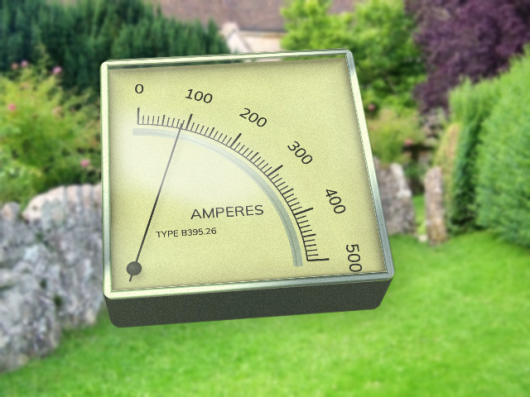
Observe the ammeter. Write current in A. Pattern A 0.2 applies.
A 90
